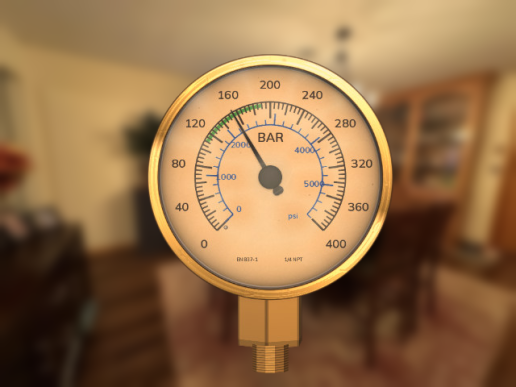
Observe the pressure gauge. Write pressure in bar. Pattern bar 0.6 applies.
bar 155
